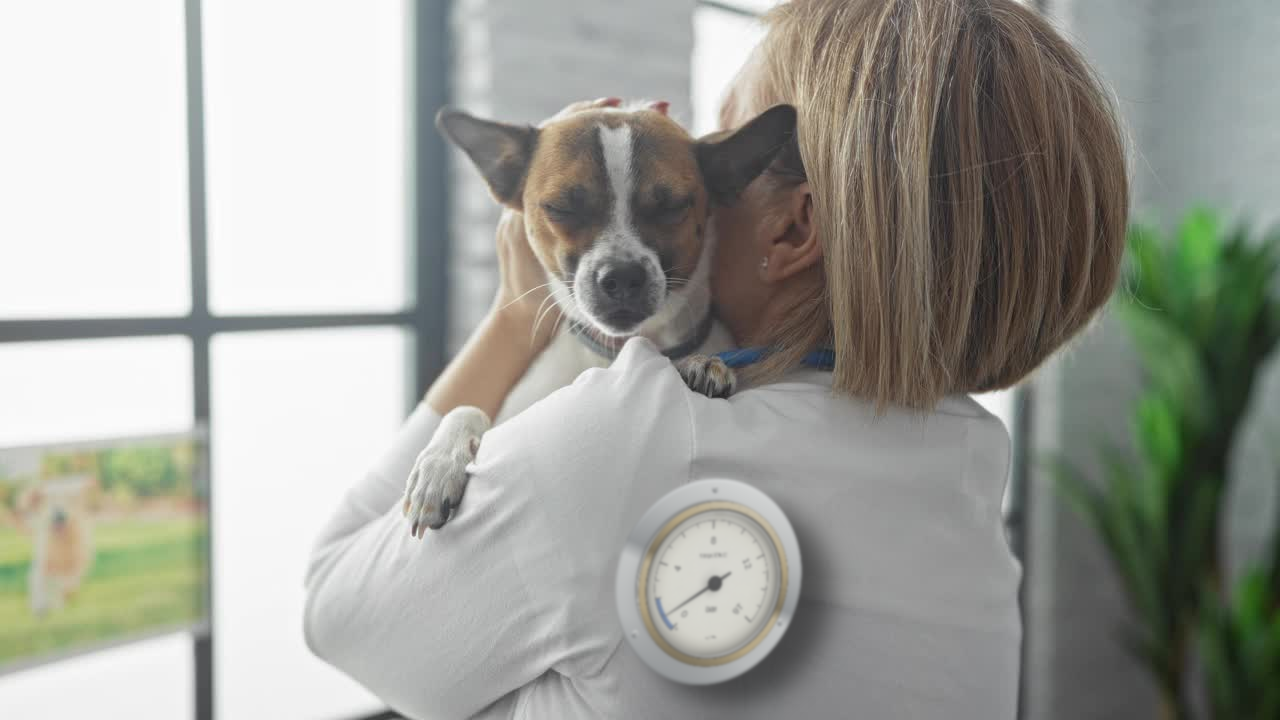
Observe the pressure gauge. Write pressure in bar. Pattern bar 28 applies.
bar 1
